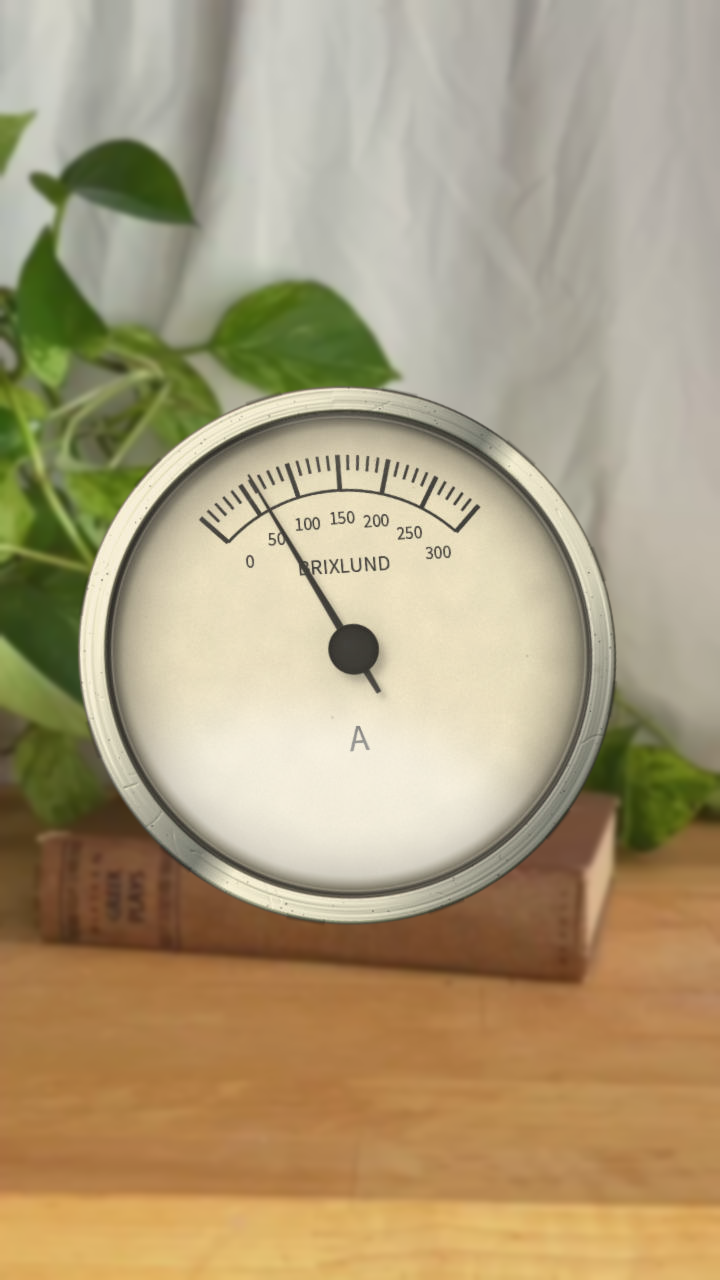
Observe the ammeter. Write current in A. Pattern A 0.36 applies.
A 60
